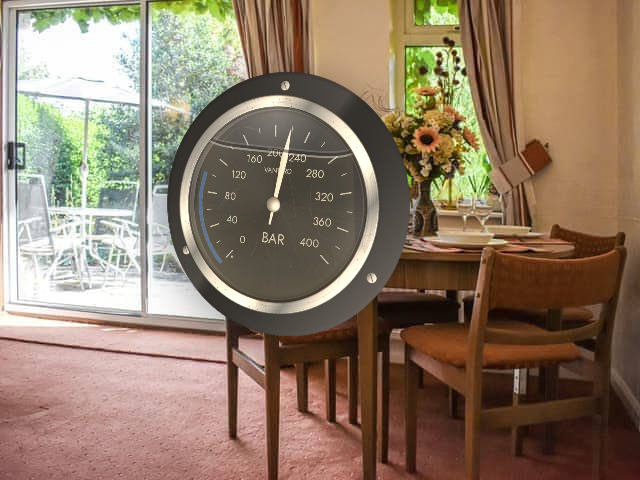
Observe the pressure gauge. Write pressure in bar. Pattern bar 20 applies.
bar 220
